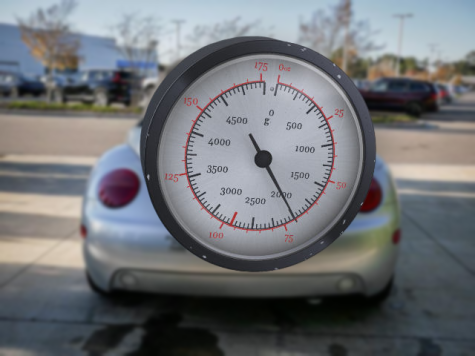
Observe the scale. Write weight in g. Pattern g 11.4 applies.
g 2000
